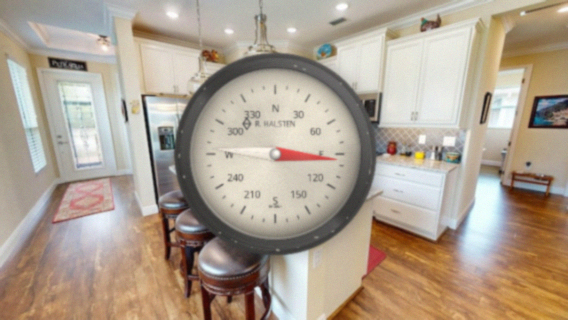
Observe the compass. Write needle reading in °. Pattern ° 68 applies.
° 95
